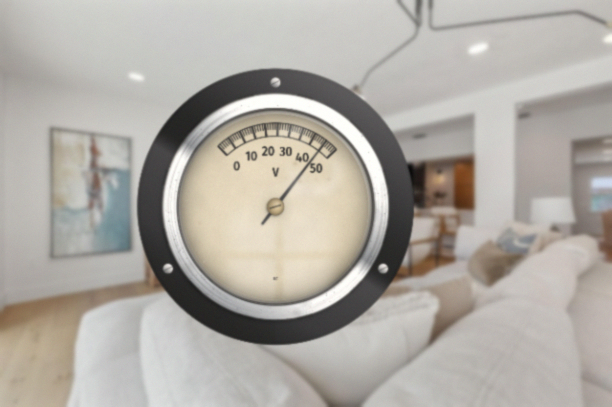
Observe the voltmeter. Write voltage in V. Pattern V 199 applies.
V 45
